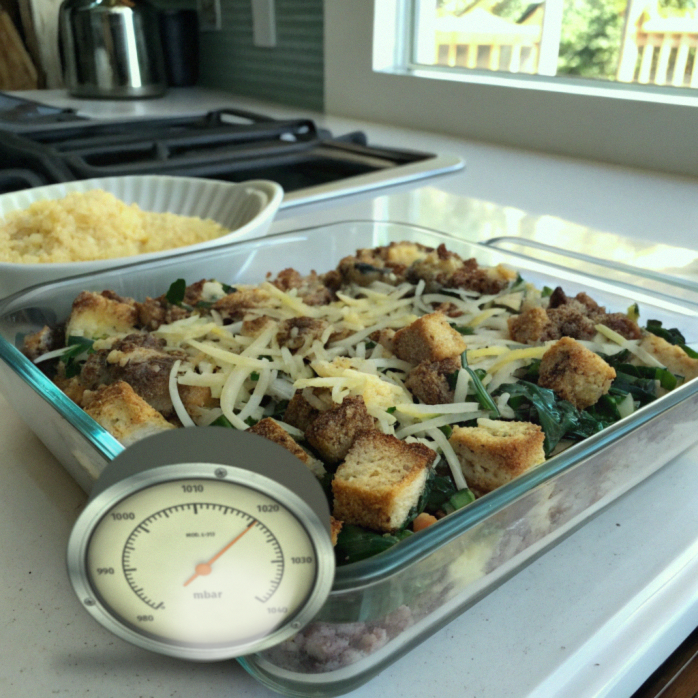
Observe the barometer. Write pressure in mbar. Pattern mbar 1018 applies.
mbar 1020
